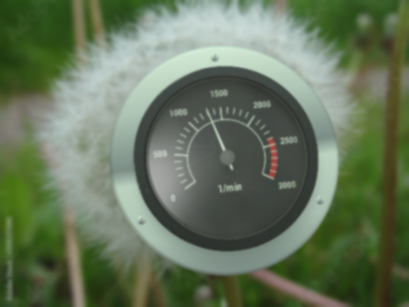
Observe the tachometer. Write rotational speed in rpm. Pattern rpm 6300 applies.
rpm 1300
